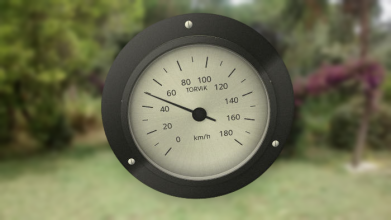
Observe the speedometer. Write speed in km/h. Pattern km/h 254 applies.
km/h 50
